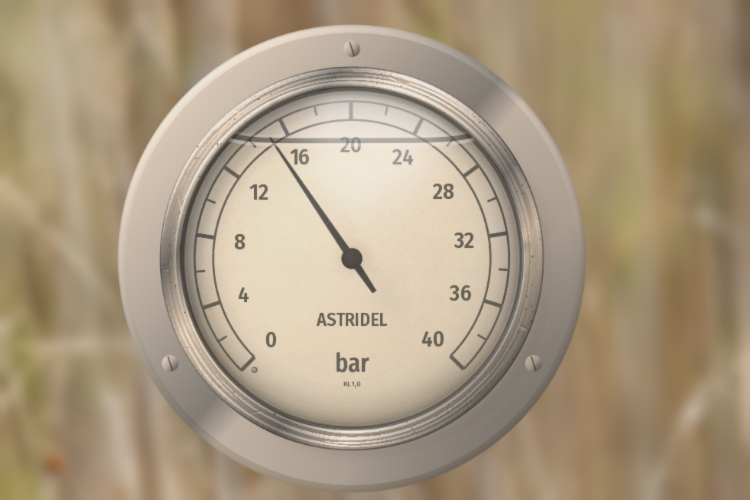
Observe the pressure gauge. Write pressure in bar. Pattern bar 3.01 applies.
bar 15
